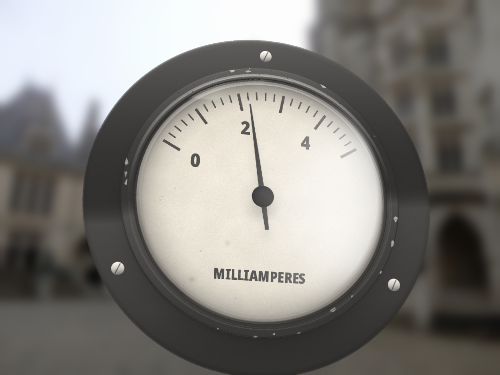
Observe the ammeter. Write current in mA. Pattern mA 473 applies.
mA 2.2
